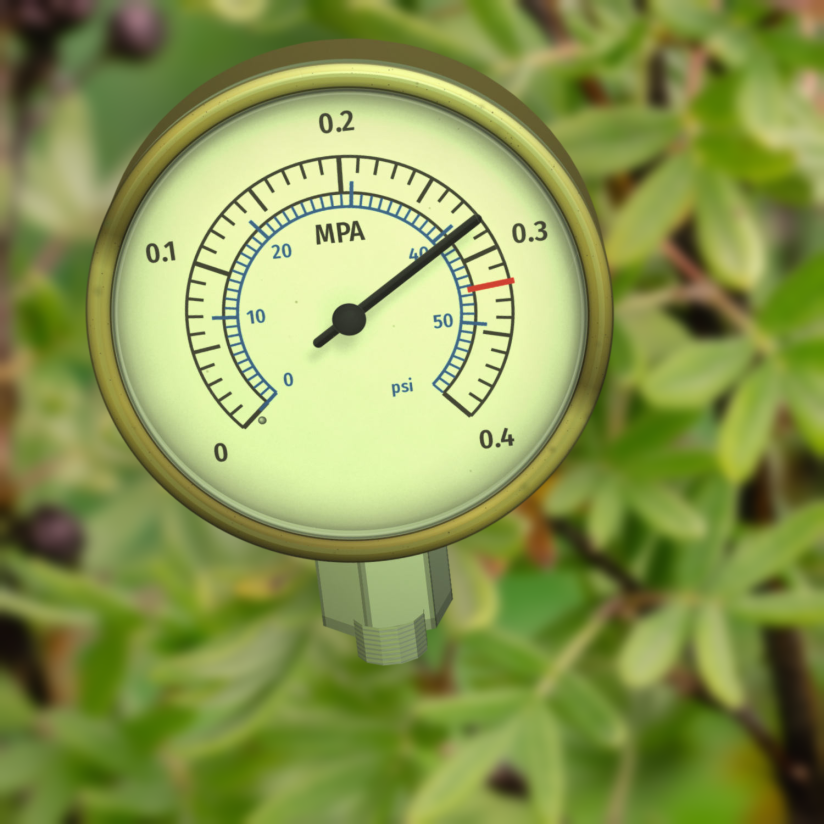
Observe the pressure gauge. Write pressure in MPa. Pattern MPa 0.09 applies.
MPa 0.28
